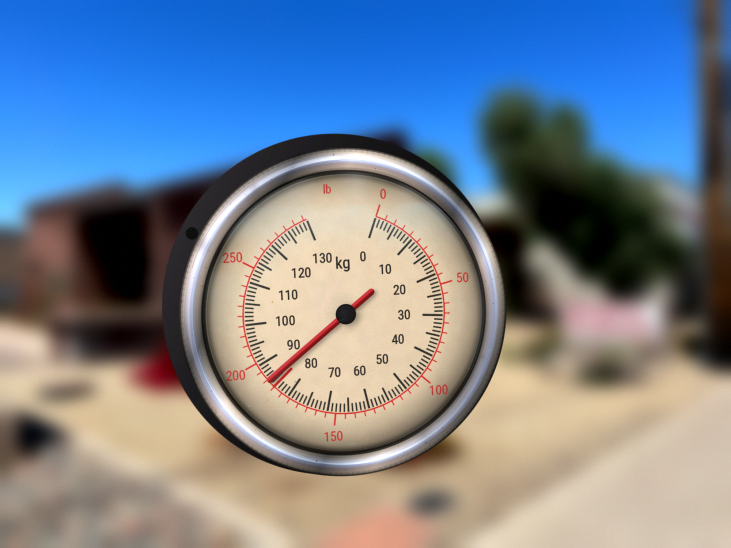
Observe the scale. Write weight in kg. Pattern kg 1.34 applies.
kg 86
